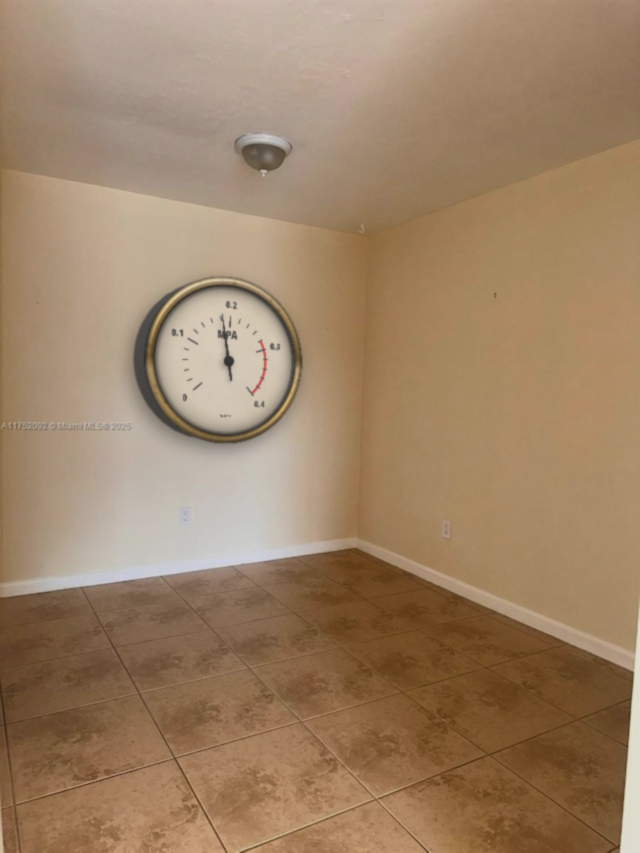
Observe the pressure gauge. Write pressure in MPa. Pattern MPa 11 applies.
MPa 0.18
